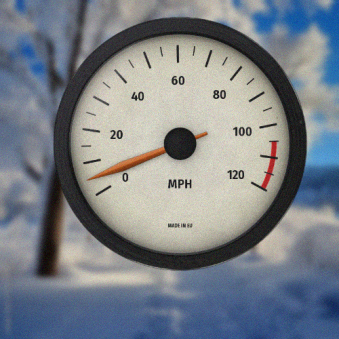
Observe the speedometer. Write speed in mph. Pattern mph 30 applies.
mph 5
